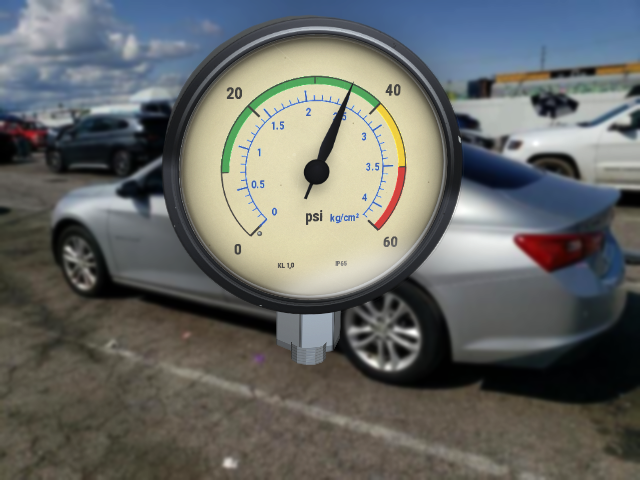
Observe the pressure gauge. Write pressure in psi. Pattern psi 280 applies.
psi 35
